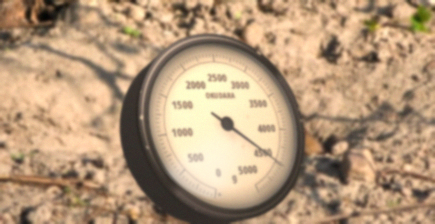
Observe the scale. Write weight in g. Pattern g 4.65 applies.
g 4500
